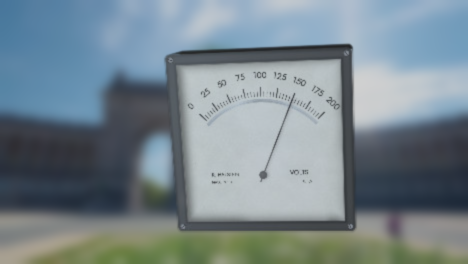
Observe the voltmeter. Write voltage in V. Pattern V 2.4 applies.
V 150
